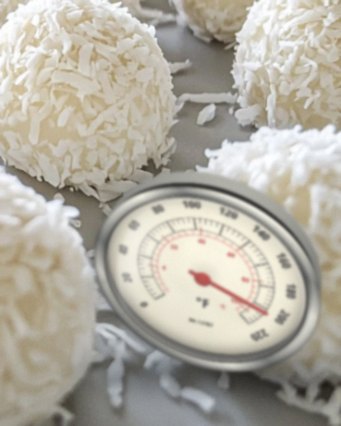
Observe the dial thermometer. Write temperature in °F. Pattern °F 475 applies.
°F 200
